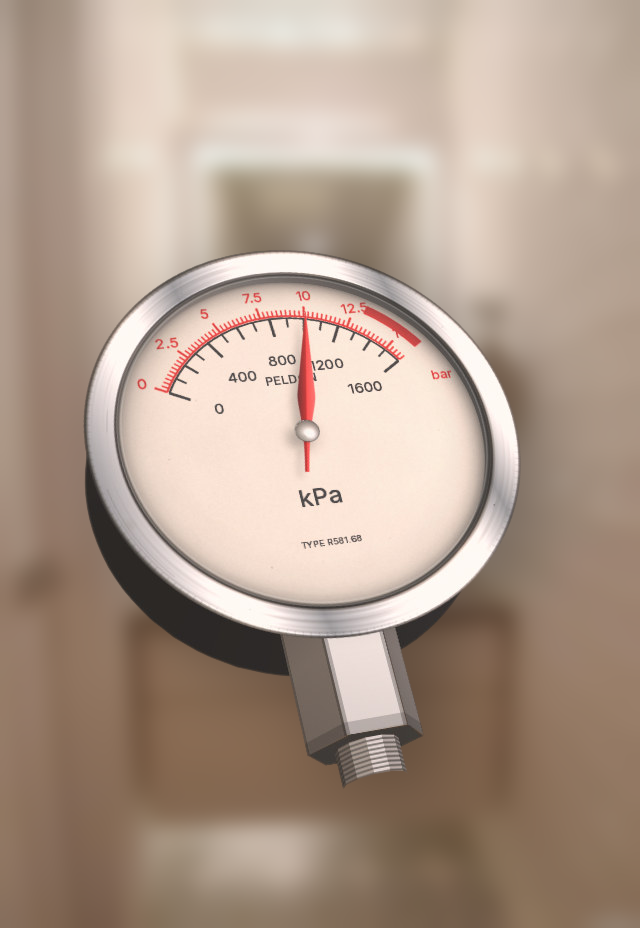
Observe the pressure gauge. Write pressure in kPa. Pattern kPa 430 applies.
kPa 1000
